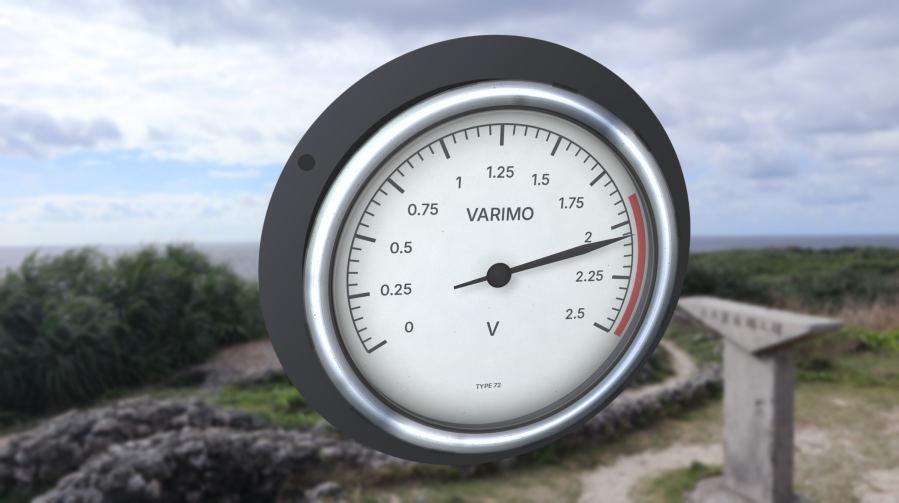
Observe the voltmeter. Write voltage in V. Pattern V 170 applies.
V 2.05
